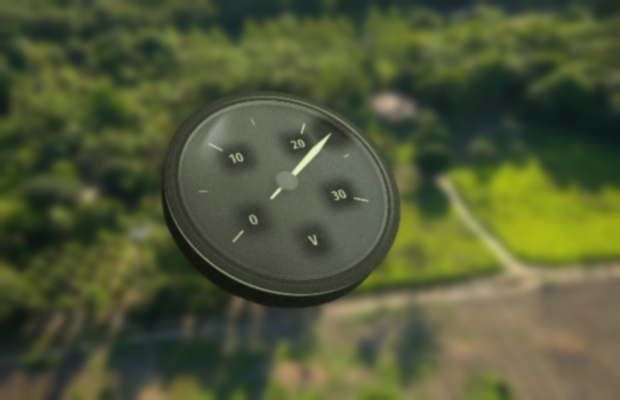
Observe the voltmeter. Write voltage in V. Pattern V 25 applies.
V 22.5
